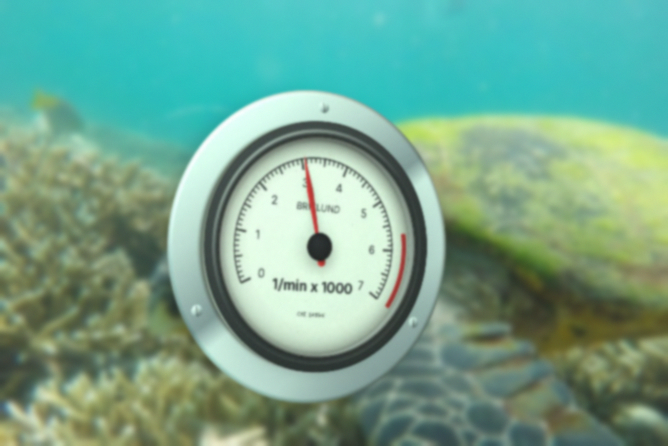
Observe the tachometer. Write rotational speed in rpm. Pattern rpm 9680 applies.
rpm 3000
